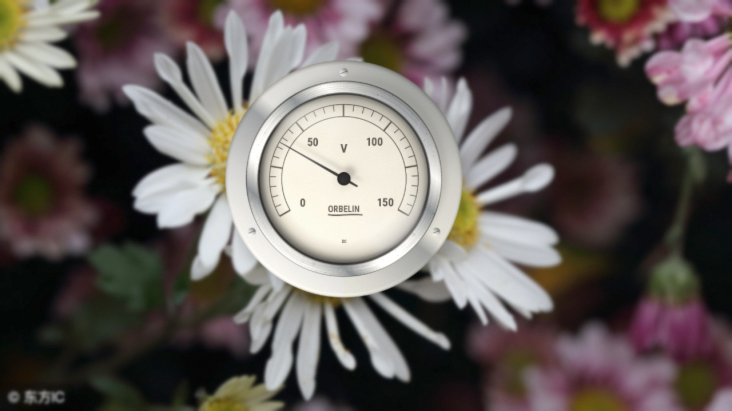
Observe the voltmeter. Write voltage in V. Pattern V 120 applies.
V 37.5
